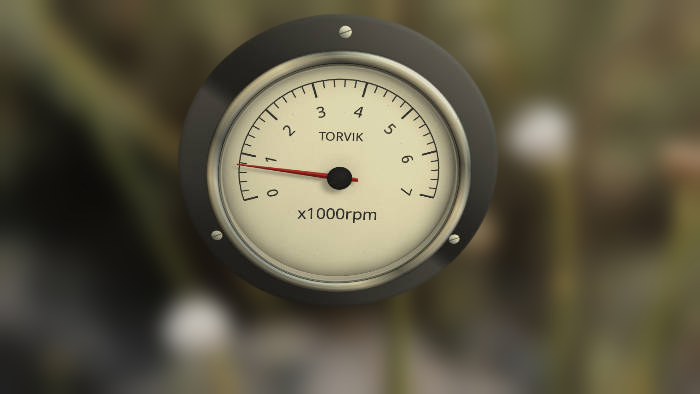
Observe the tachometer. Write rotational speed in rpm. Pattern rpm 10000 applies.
rpm 800
